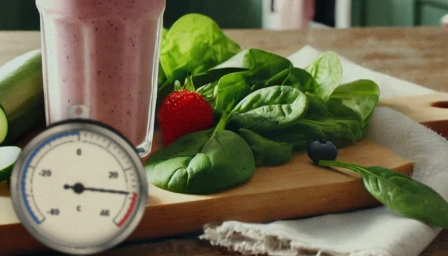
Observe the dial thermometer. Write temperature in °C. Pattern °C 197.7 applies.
°C 28
